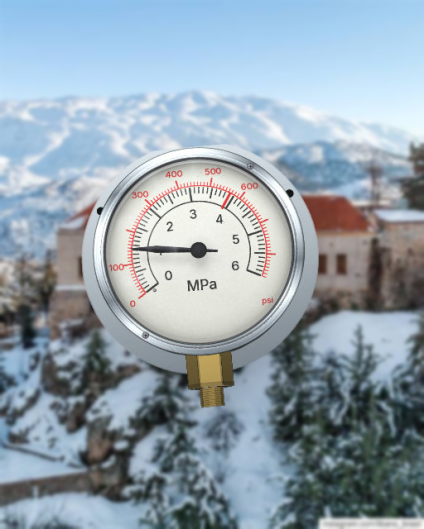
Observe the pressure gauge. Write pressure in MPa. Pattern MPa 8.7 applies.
MPa 1
